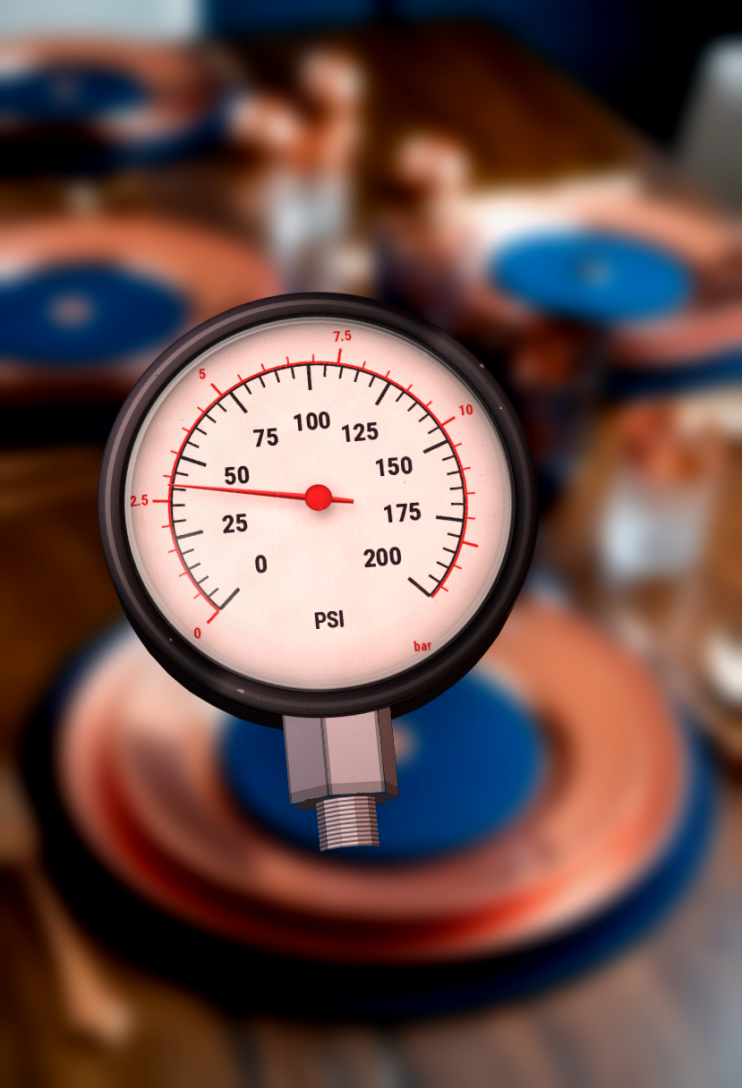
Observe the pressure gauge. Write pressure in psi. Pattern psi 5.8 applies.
psi 40
